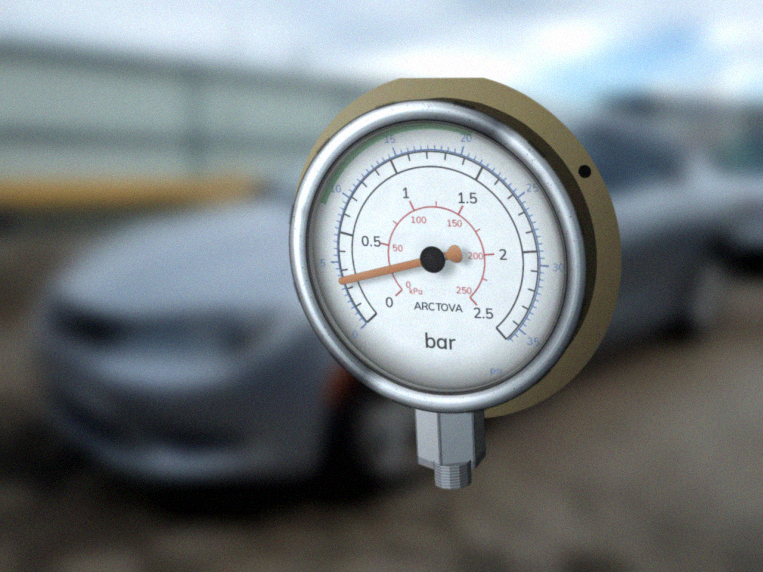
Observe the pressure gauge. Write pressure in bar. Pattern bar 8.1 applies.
bar 0.25
